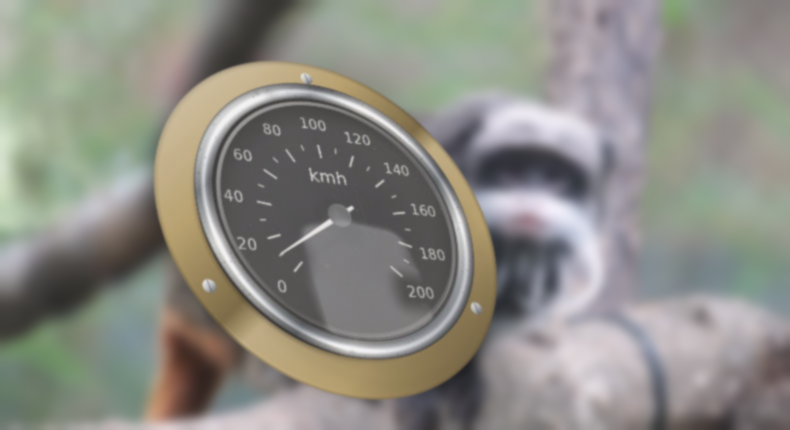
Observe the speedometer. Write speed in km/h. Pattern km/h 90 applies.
km/h 10
